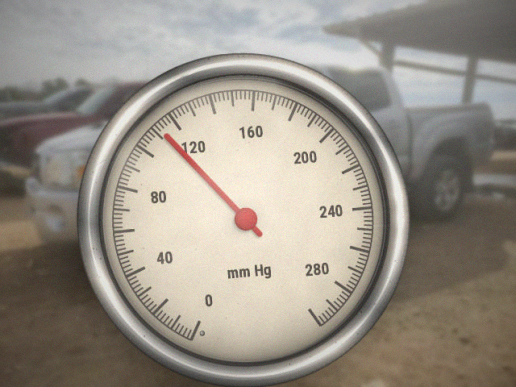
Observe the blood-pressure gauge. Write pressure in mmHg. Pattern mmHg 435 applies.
mmHg 112
